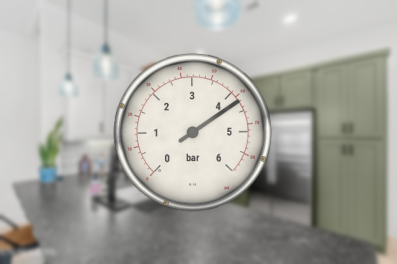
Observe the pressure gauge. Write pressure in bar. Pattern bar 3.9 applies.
bar 4.25
